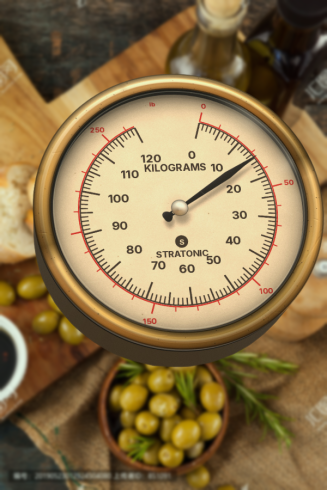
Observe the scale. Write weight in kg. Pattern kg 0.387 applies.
kg 15
